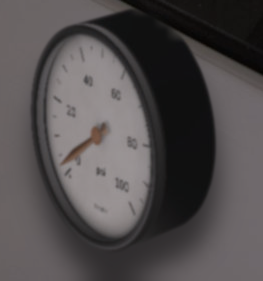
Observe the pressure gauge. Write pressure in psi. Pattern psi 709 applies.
psi 2.5
